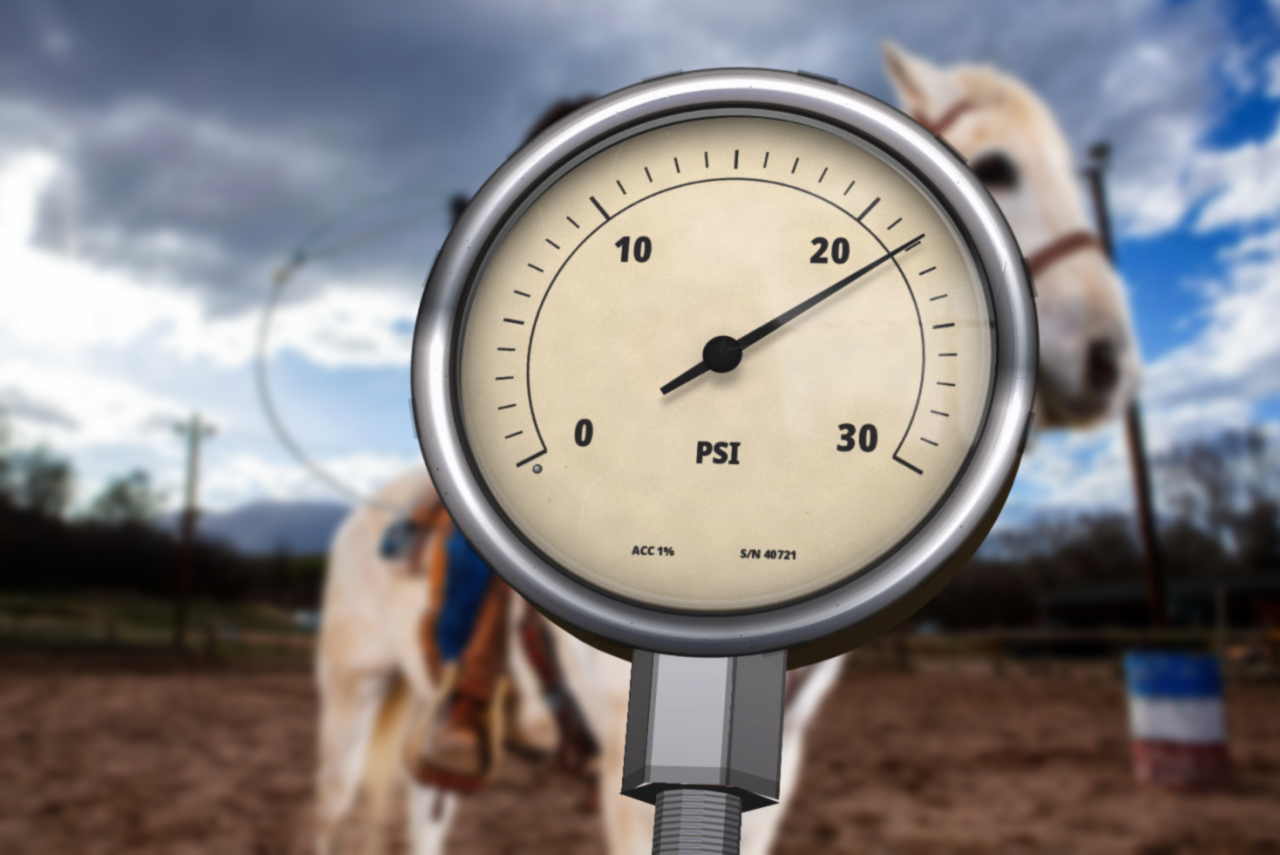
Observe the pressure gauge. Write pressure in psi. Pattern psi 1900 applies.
psi 22
